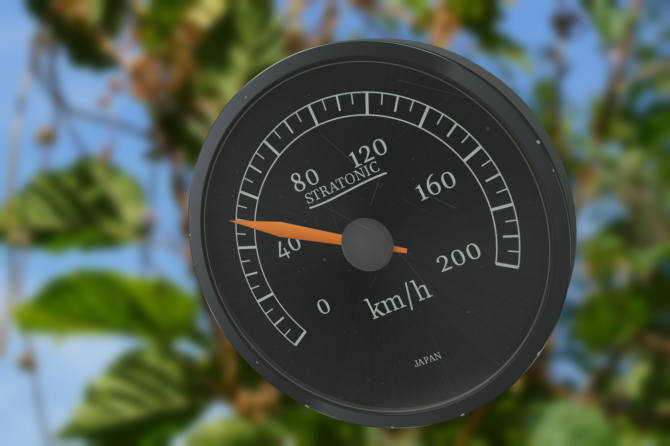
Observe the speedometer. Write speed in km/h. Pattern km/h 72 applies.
km/h 50
